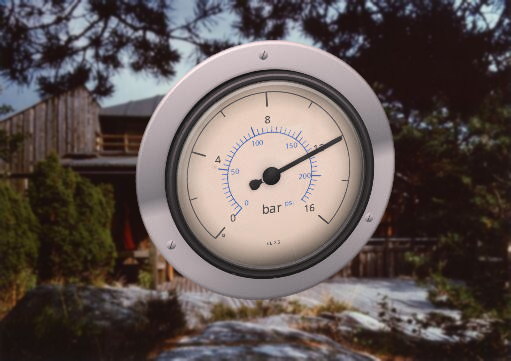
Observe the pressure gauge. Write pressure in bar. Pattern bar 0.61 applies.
bar 12
